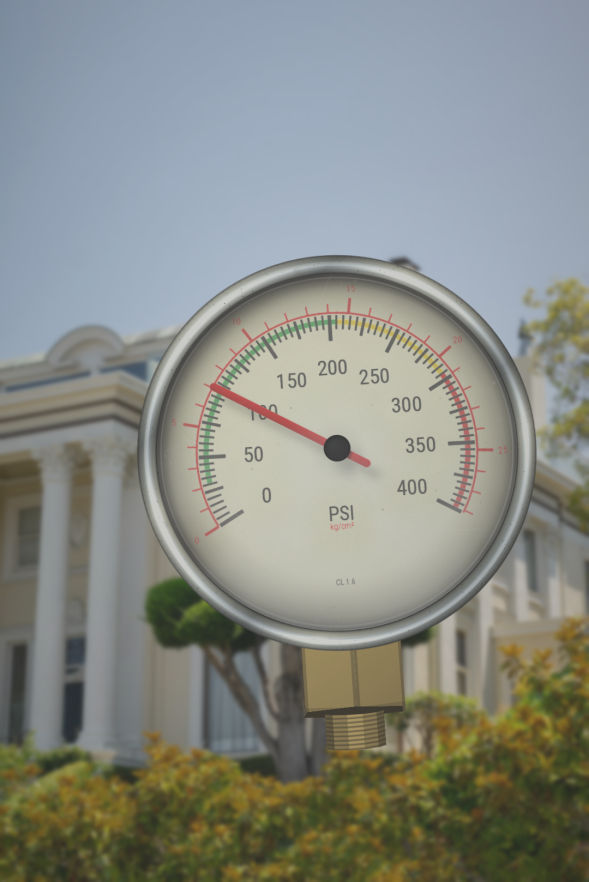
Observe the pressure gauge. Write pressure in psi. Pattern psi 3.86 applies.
psi 100
